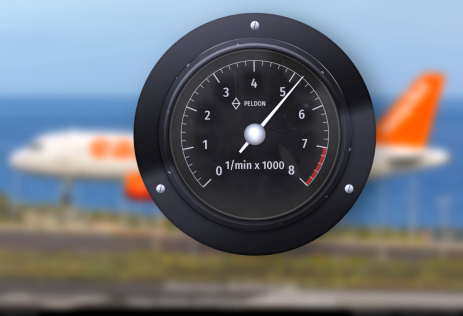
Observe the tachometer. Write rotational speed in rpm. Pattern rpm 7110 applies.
rpm 5200
